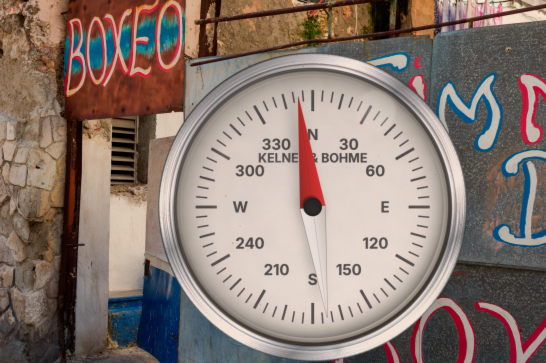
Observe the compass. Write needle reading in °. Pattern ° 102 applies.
° 352.5
